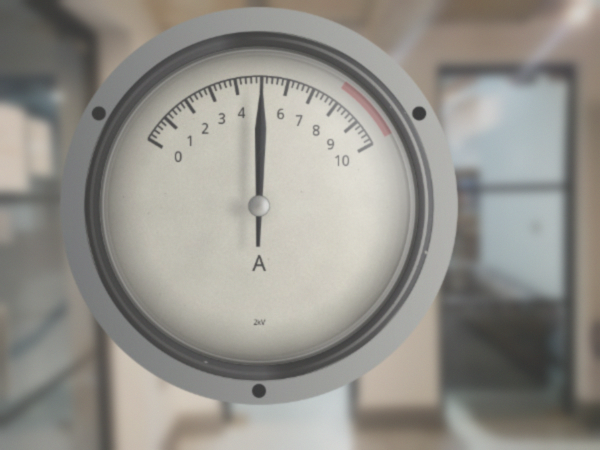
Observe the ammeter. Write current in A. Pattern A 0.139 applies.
A 5
